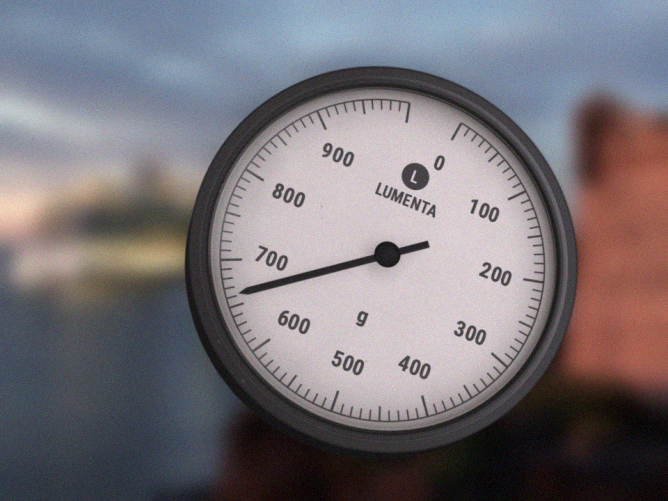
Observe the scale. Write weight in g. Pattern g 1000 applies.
g 660
